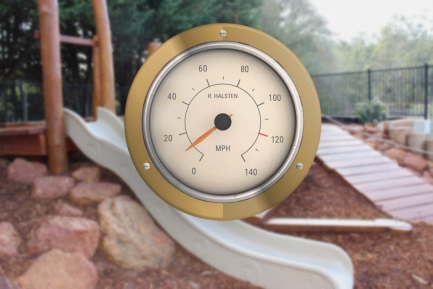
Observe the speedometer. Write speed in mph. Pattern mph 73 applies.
mph 10
